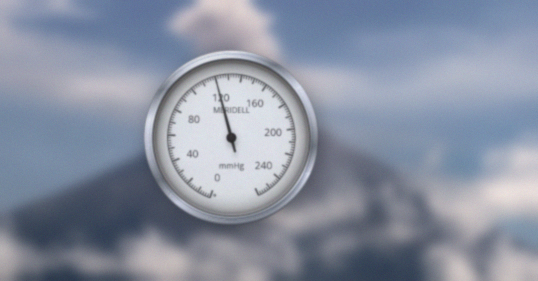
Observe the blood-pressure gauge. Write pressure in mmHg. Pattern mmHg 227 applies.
mmHg 120
